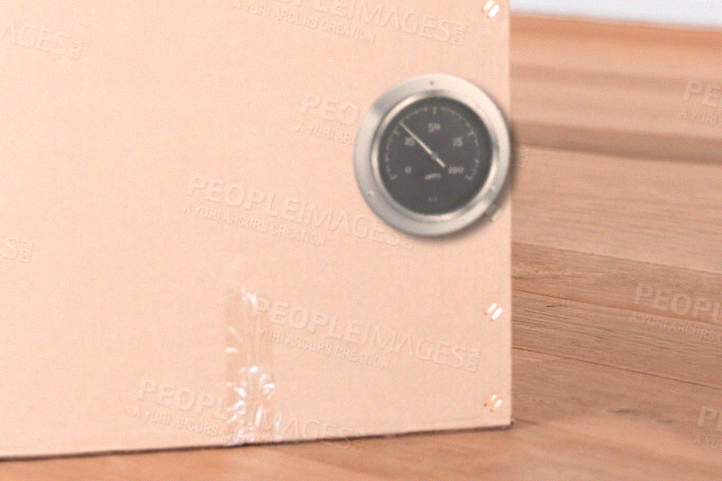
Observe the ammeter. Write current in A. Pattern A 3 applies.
A 30
